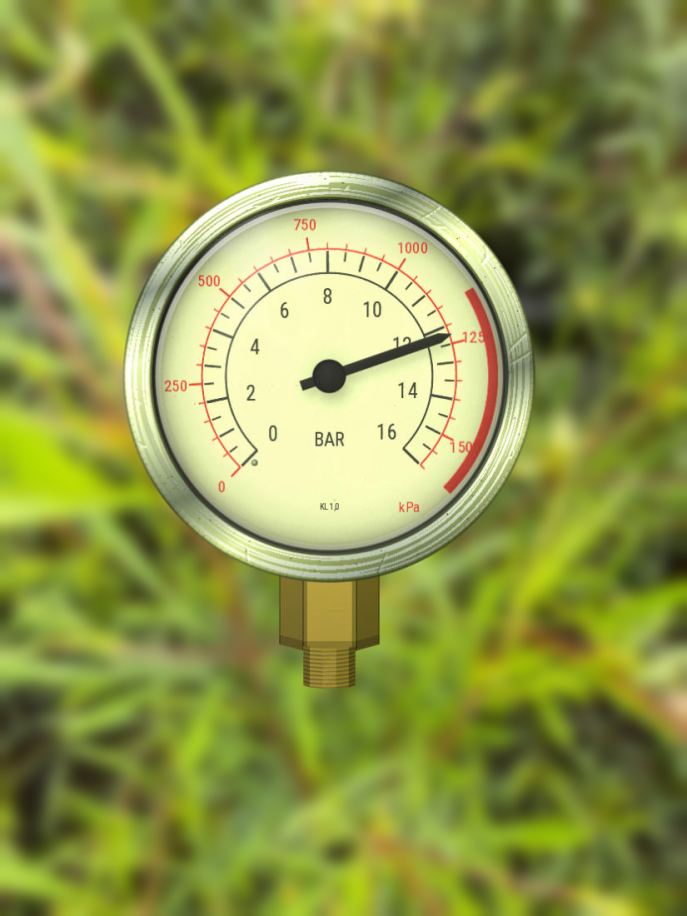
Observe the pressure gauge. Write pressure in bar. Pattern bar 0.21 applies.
bar 12.25
